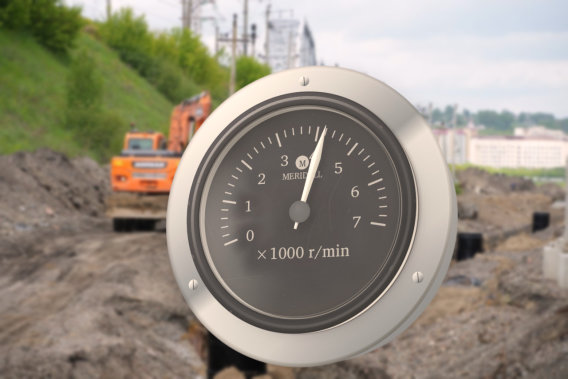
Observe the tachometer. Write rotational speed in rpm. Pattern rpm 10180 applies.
rpm 4200
